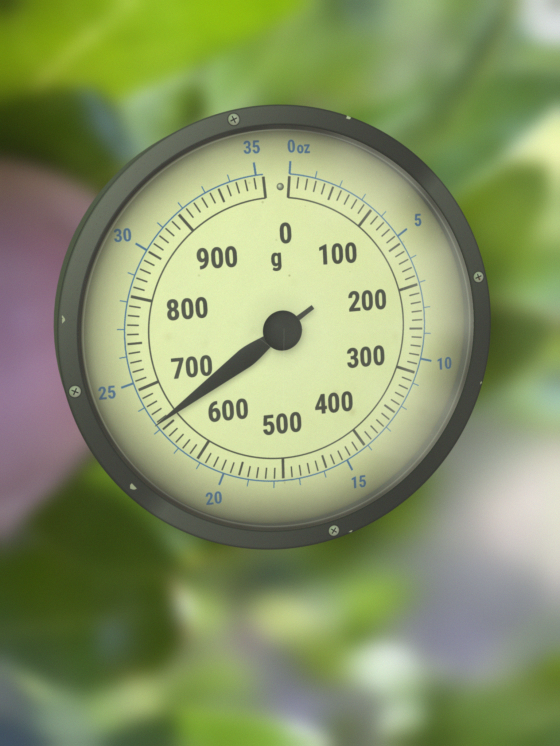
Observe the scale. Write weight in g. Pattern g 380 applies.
g 660
